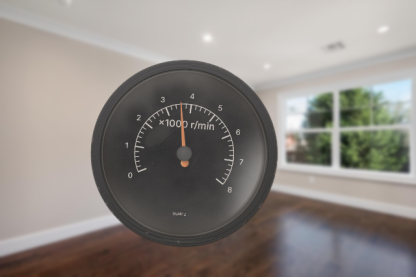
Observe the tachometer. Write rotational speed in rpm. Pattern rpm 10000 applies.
rpm 3600
